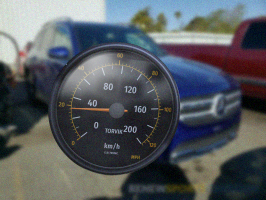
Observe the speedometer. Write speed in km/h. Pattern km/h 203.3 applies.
km/h 30
